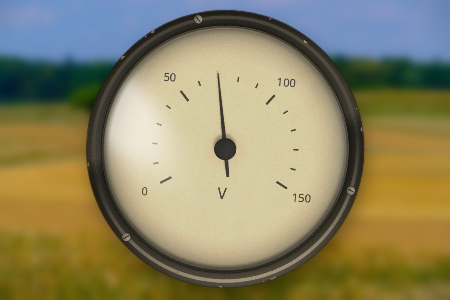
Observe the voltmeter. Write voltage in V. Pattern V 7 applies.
V 70
